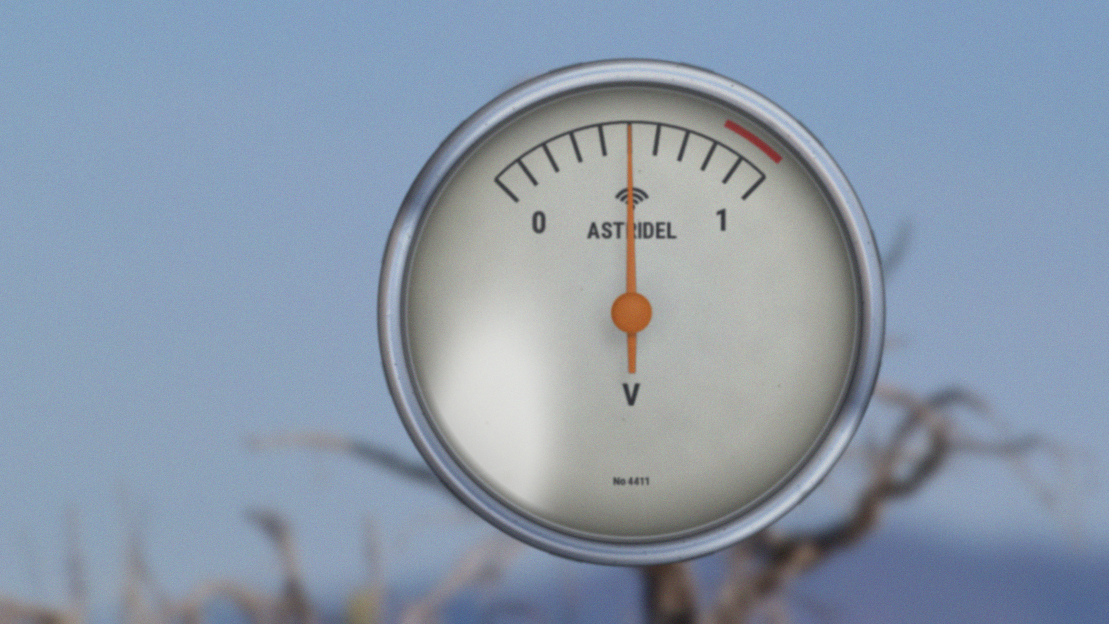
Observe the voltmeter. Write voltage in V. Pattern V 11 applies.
V 0.5
